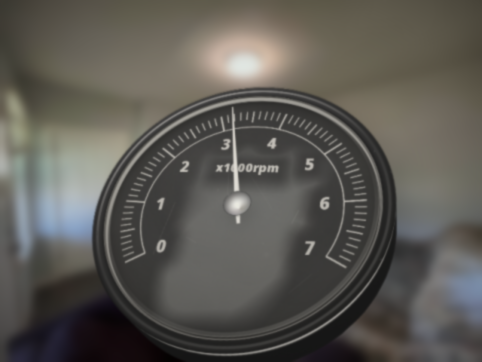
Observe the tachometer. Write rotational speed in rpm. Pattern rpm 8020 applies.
rpm 3200
